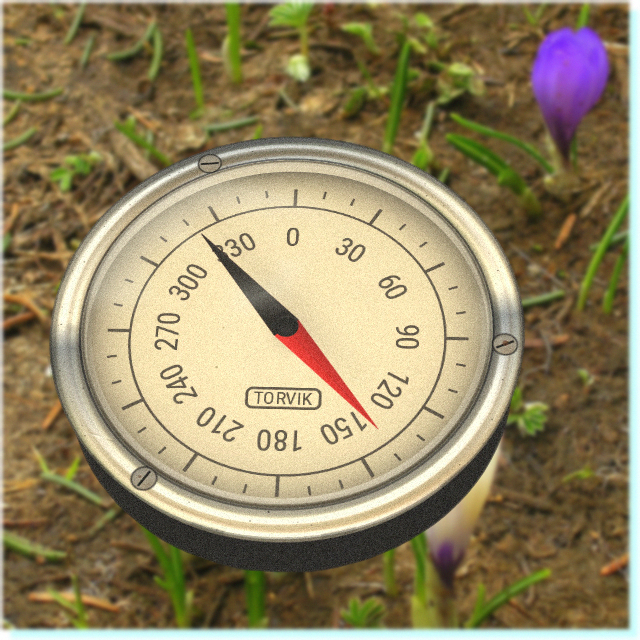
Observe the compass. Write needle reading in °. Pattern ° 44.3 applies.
° 140
